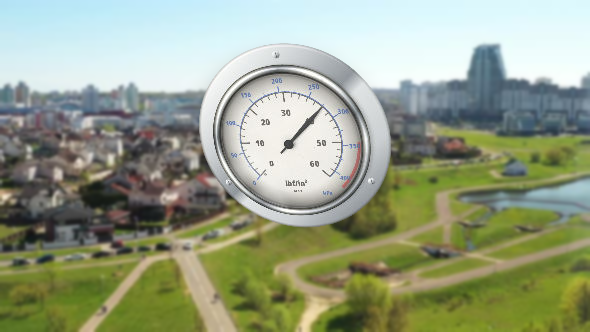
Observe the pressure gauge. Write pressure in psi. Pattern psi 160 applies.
psi 40
